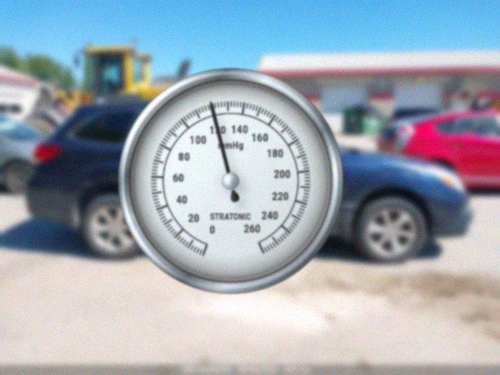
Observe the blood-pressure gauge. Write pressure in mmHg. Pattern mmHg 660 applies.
mmHg 120
